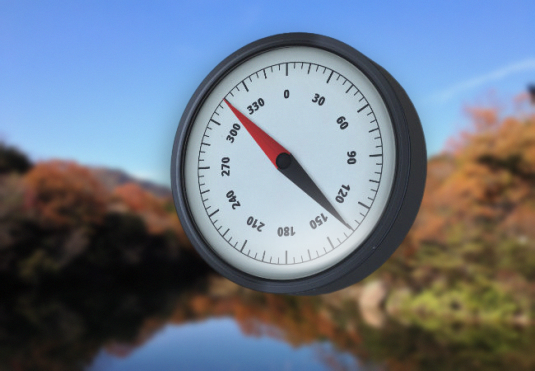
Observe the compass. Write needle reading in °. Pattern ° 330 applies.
° 315
